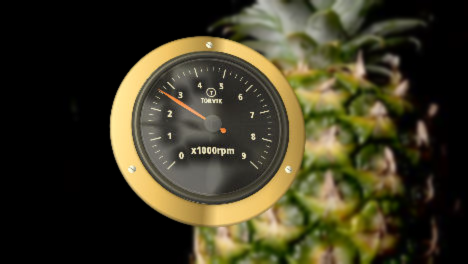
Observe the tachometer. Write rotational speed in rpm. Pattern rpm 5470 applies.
rpm 2600
